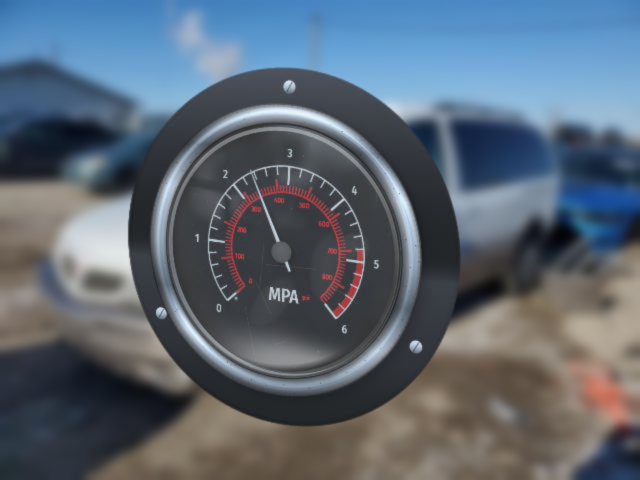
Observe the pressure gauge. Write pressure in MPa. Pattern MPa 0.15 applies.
MPa 2.4
